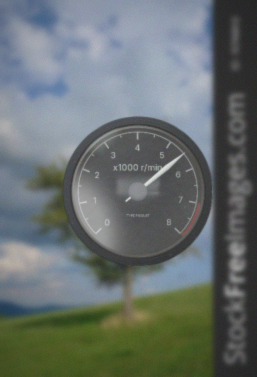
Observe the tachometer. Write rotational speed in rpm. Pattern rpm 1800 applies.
rpm 5500
